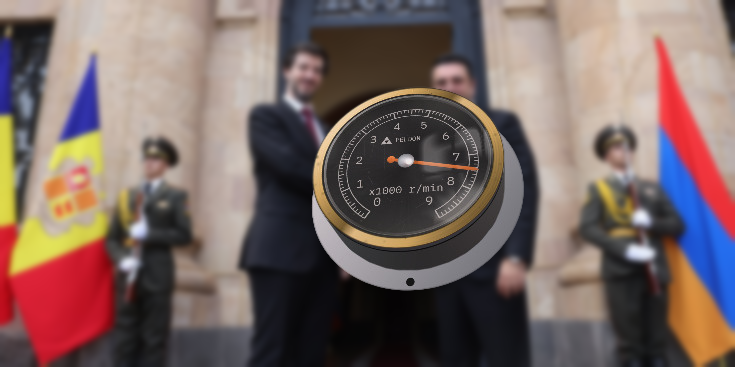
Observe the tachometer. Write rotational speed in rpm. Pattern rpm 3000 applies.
rpm 7500
